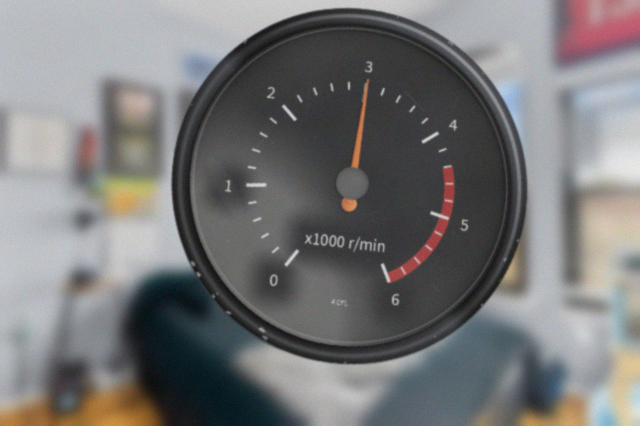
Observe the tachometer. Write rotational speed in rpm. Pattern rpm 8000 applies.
rpm 3000
